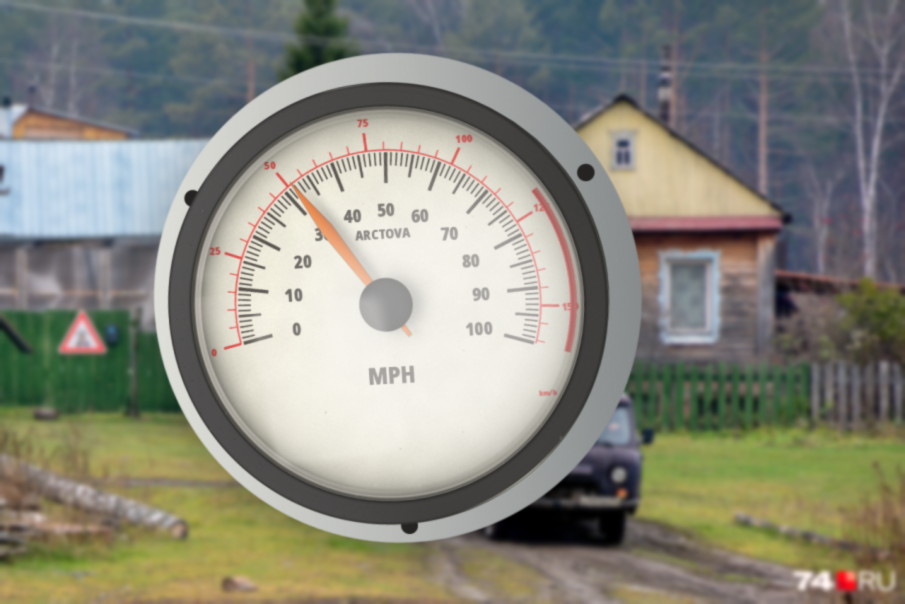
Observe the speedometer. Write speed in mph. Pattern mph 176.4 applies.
mph 32
